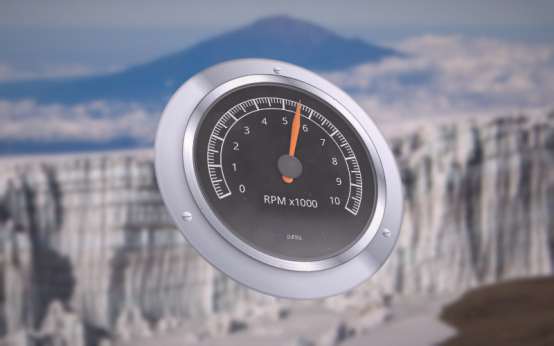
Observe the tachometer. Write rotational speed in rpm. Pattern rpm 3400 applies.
rpm 5500
